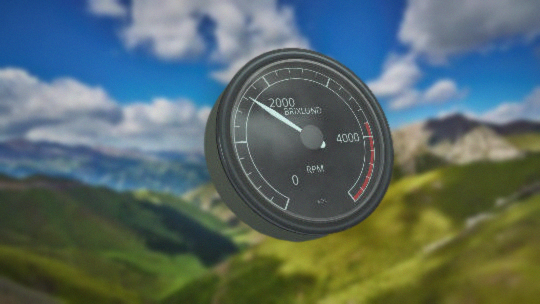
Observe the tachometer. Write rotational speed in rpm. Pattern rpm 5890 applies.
rpm 1600
